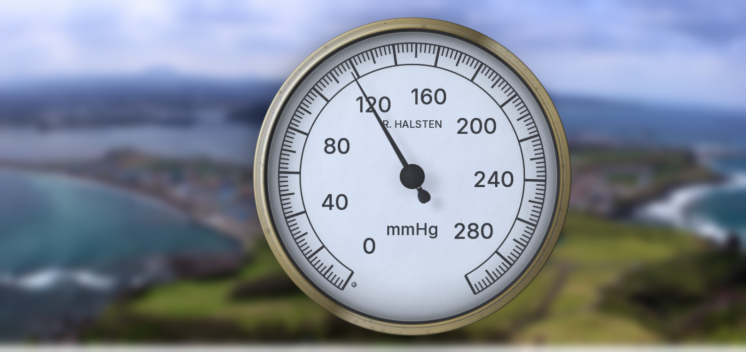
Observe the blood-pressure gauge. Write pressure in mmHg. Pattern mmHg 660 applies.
mmHg 118
